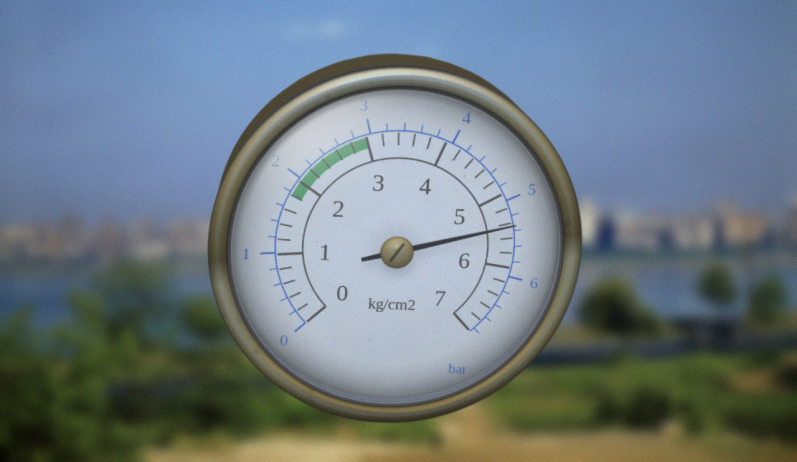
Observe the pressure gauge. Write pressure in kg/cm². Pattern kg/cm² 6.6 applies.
kg/cm² 5.4
